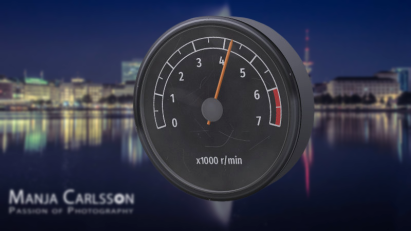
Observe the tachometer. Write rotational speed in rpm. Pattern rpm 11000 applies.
rpm 4250
